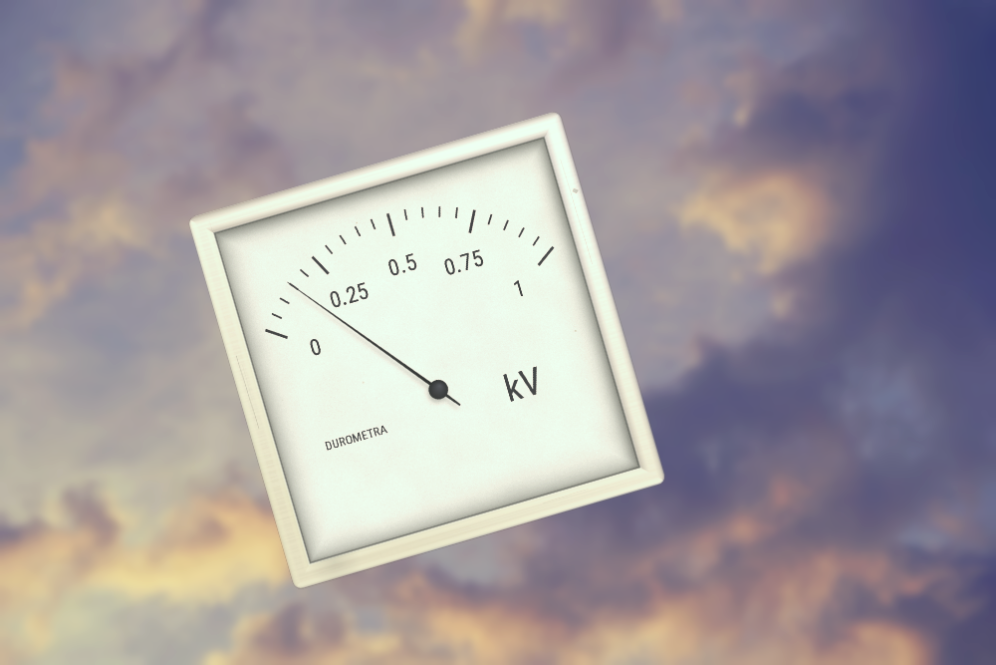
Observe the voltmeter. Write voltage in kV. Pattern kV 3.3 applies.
kV 0.15
